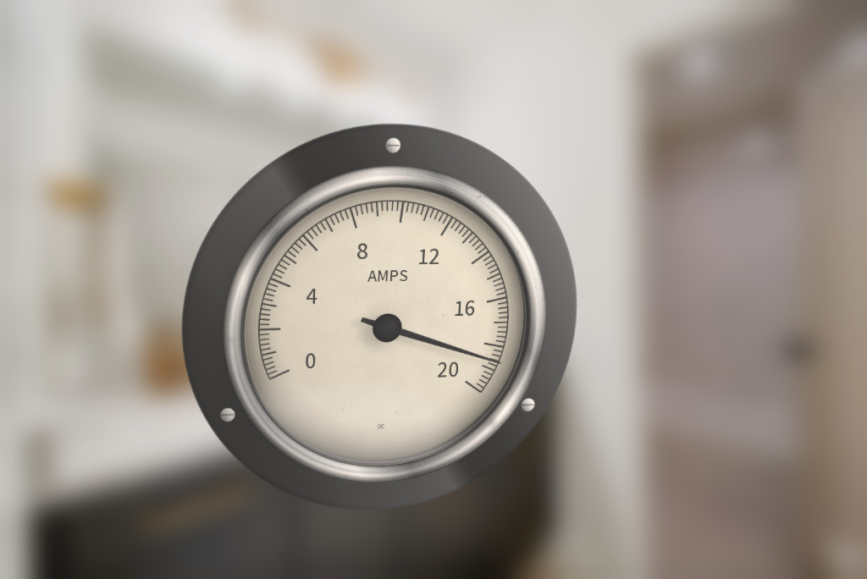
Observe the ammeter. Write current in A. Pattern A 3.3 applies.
A 18.6
